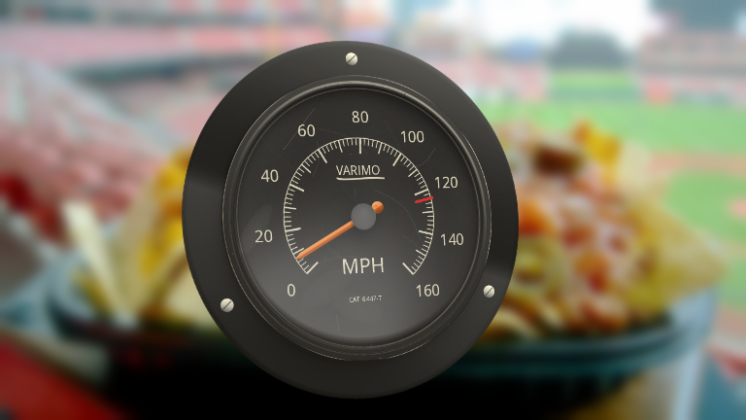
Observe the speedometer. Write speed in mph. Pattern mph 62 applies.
mph 8
